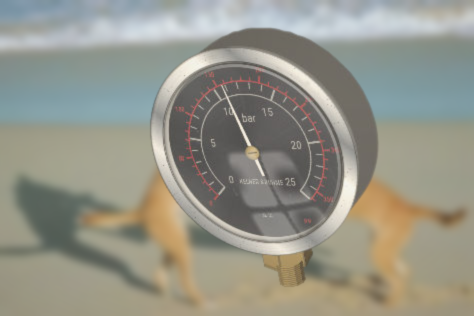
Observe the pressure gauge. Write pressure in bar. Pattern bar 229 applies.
bar 11
